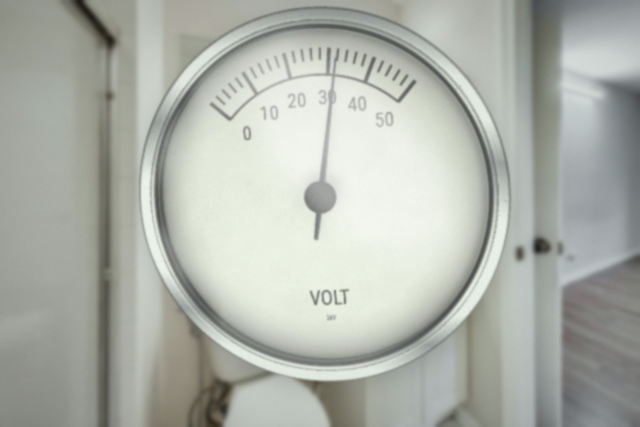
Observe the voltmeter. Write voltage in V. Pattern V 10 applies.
V 32
